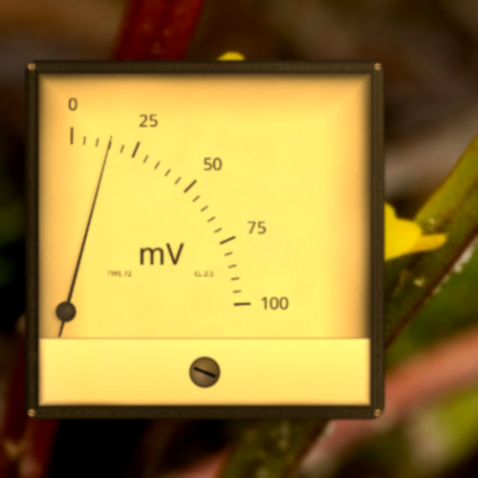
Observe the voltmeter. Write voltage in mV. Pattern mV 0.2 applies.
mV 15
